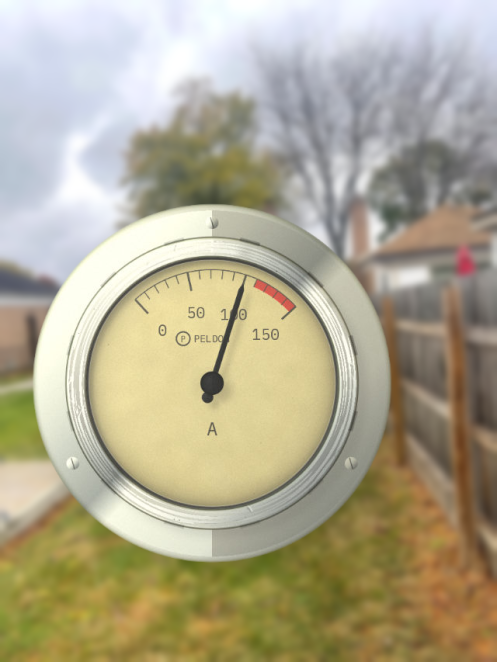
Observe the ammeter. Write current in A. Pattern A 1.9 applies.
A 100
